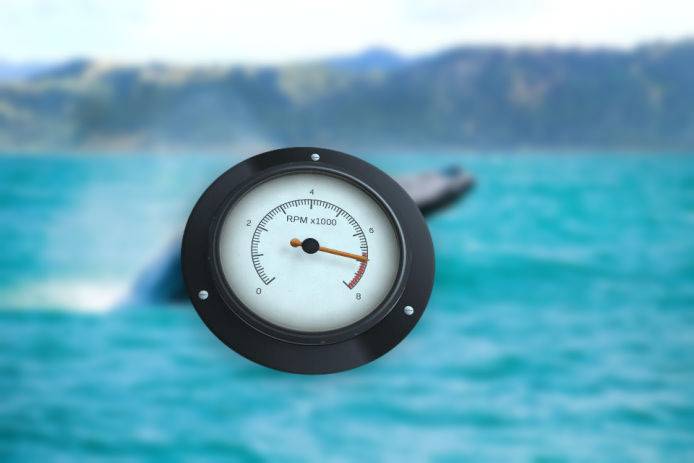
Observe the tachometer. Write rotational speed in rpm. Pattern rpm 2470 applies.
rpm 7000
